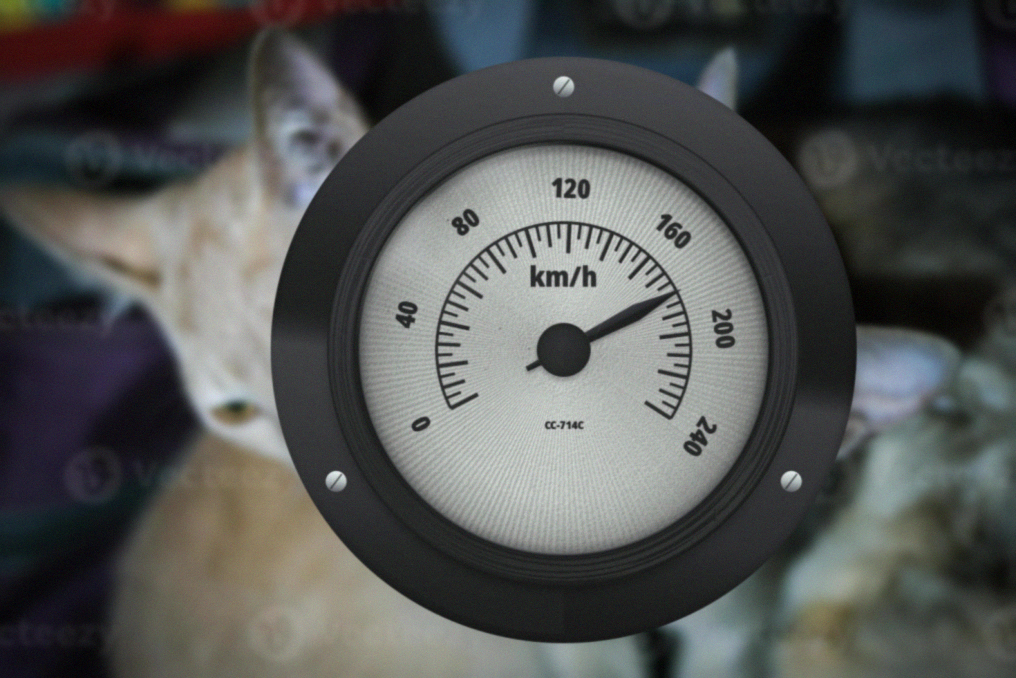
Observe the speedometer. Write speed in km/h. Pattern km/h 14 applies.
km/h 180
